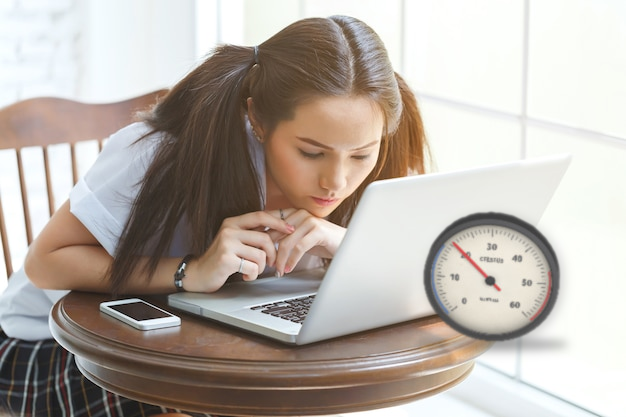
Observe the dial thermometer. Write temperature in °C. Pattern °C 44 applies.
°C 20
